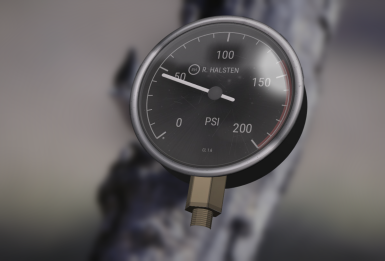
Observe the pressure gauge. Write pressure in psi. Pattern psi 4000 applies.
psi 45
